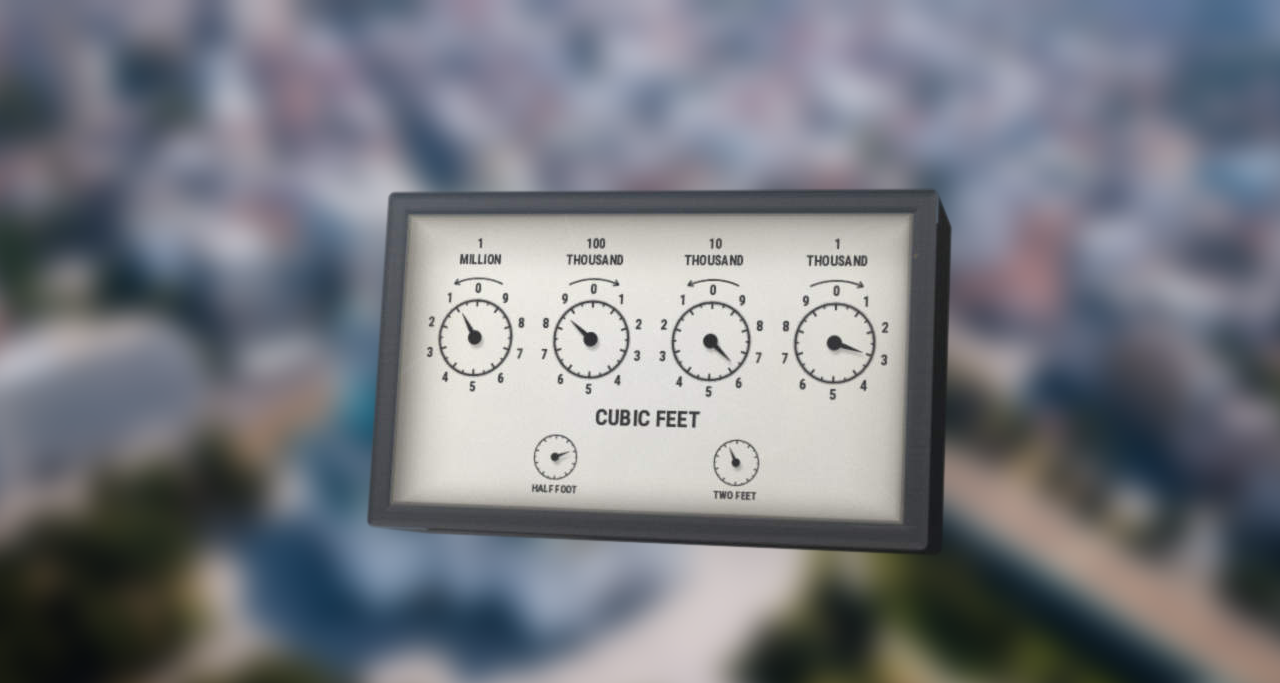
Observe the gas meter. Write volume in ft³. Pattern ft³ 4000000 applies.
ft³ 86300
